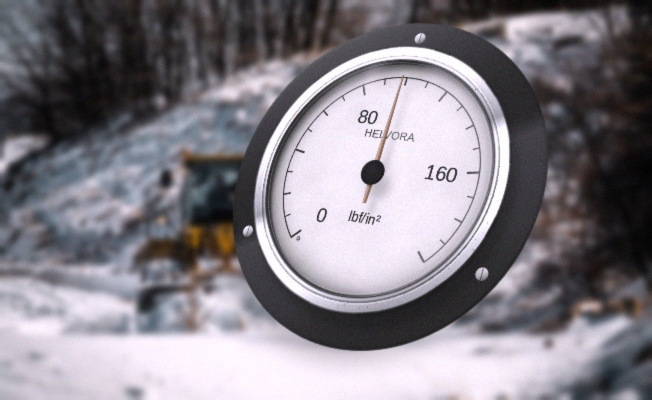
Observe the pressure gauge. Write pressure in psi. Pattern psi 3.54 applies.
psi 100
